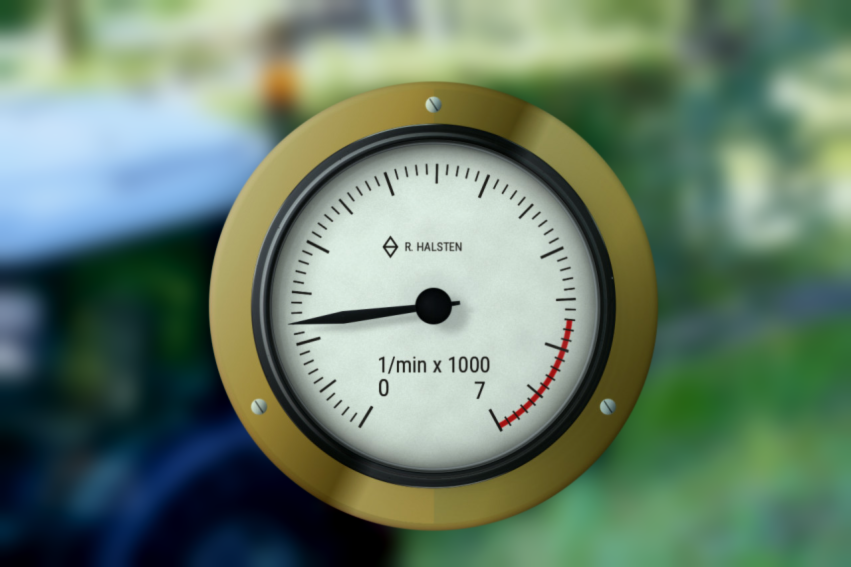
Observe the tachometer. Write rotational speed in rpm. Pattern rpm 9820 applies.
rpm 1200
